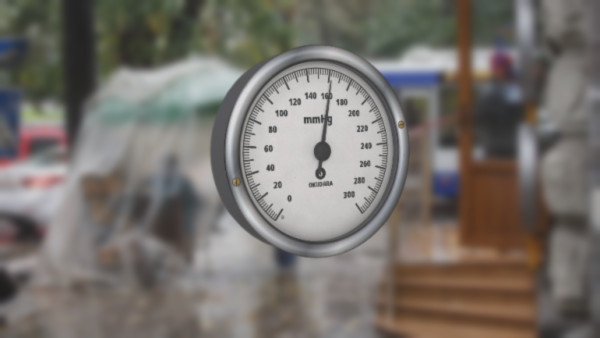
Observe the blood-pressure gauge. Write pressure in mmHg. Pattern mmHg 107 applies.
mmHg 160
